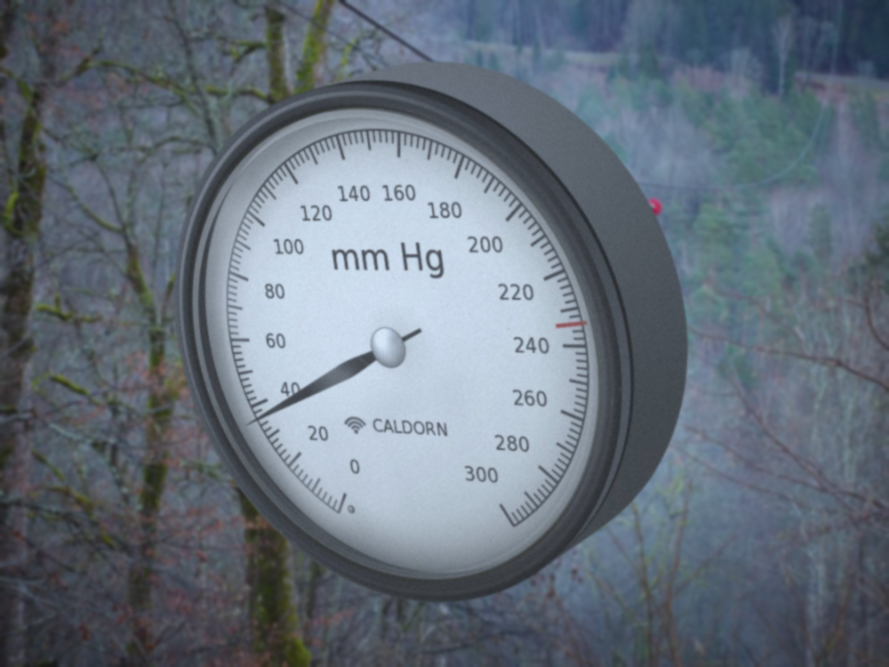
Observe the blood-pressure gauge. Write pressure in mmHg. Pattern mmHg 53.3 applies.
mmHg 36
